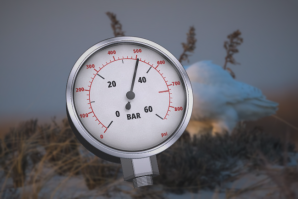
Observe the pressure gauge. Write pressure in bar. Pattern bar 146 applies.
bar 35
